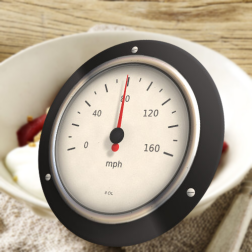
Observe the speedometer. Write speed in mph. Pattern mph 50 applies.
mph 80
